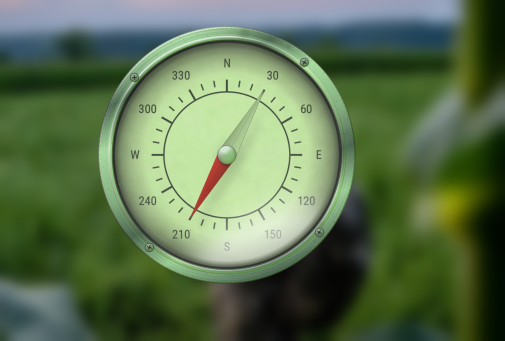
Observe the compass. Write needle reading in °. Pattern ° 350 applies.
° 210
